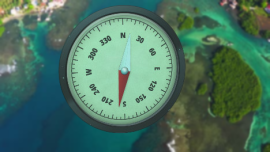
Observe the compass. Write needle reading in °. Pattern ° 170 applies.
° 190
